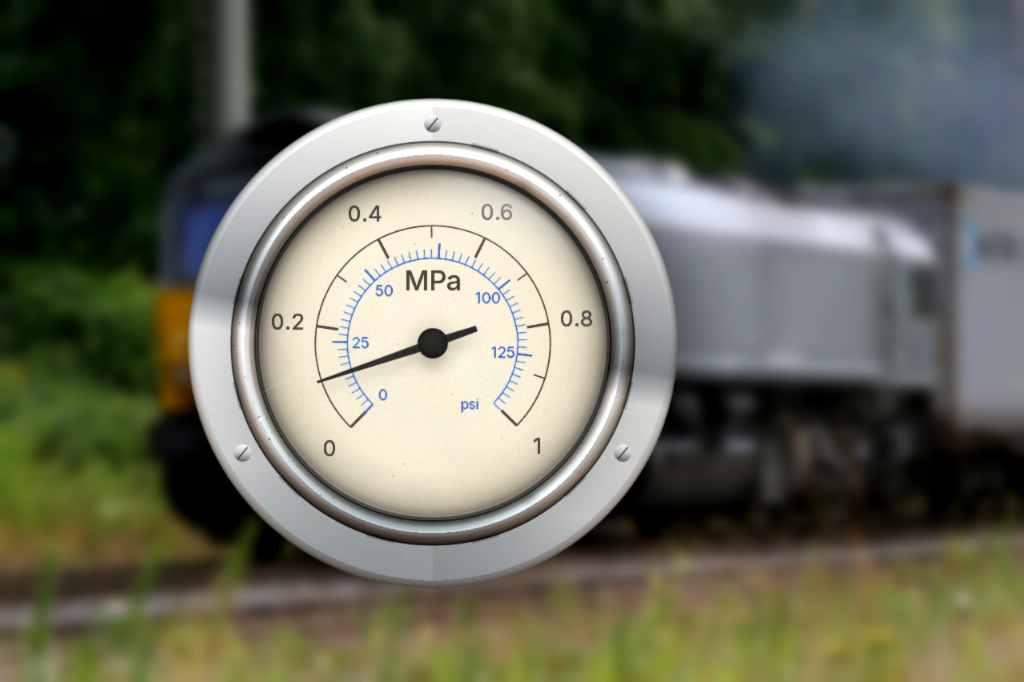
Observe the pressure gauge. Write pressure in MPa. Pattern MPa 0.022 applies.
MPa 0.1
